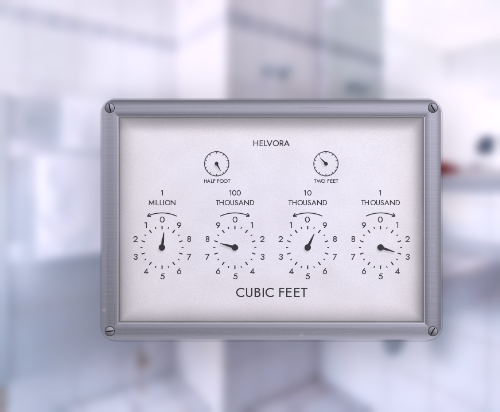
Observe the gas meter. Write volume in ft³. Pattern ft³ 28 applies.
ft³ 979300
